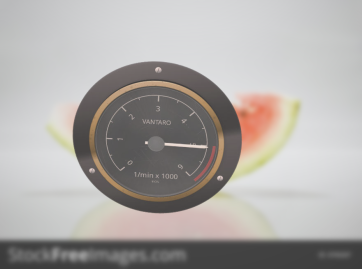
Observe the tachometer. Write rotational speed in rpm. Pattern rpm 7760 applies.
rpm 5000
